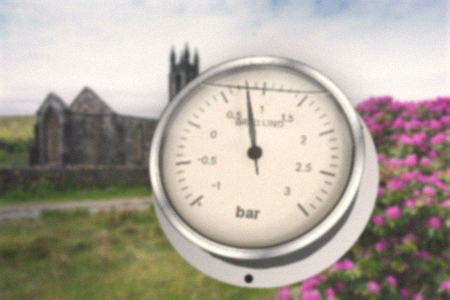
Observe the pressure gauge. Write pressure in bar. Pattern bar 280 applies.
bar 0.8
